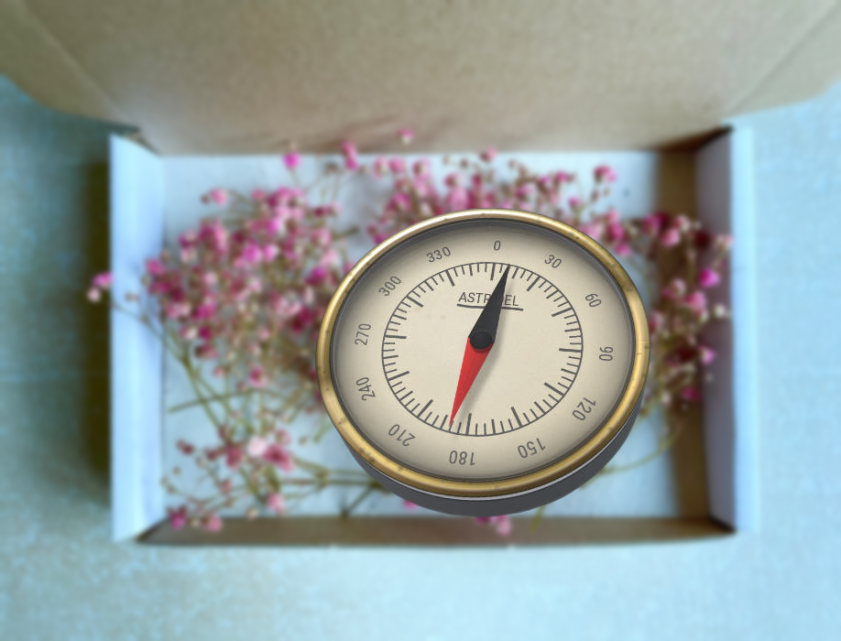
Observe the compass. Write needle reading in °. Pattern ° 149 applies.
° 190
